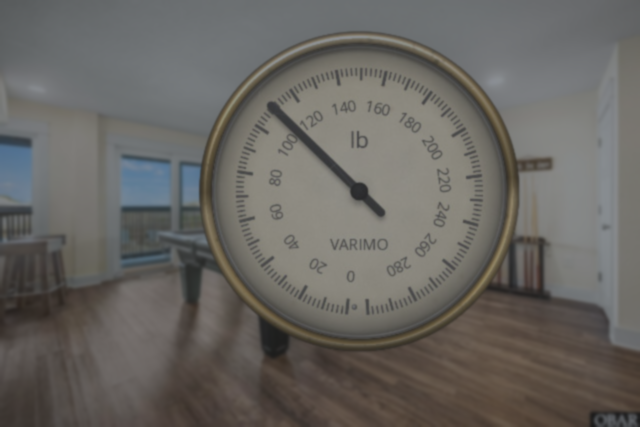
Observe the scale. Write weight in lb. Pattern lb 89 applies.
lb 110
